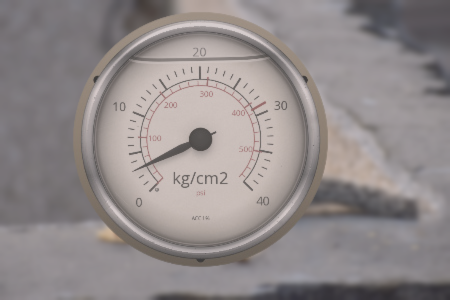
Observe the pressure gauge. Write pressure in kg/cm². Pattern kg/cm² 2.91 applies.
kg/cm² 3
